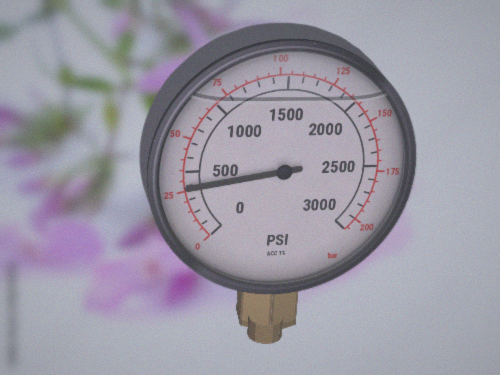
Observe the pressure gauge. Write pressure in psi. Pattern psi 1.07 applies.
psi 400
